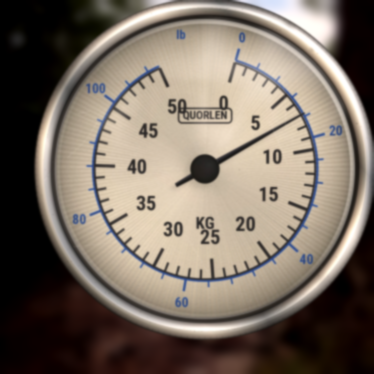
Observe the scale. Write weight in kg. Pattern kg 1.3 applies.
kg 7
